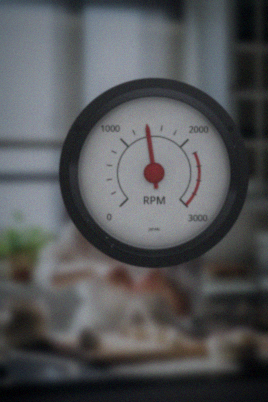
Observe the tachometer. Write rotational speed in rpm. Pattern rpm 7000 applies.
rpm 1400
